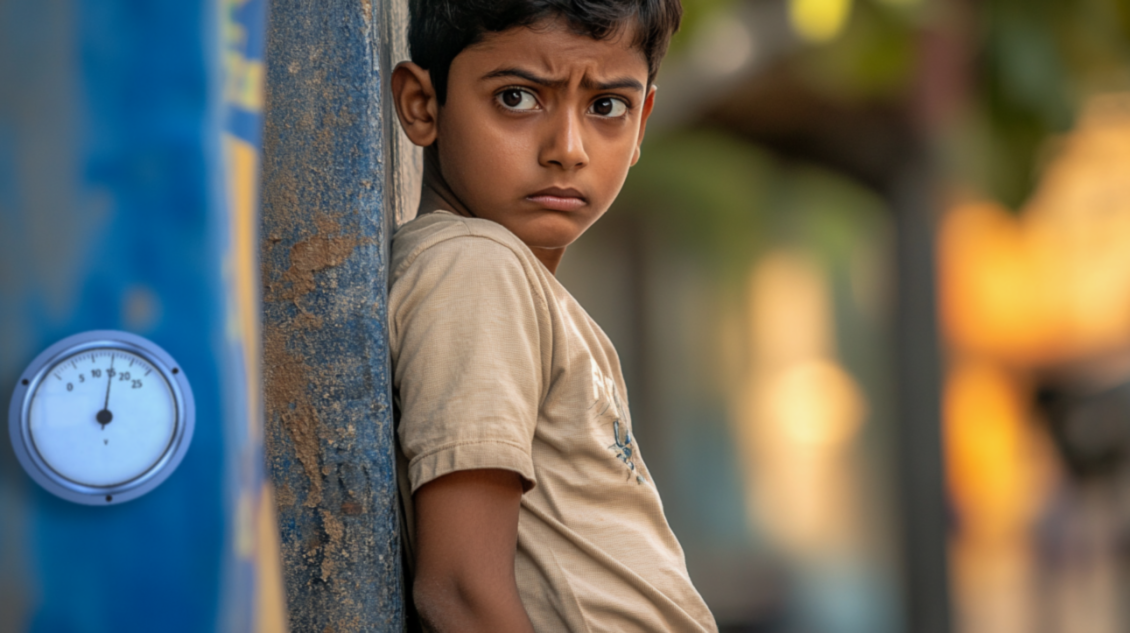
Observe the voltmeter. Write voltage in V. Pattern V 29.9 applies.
V 15
